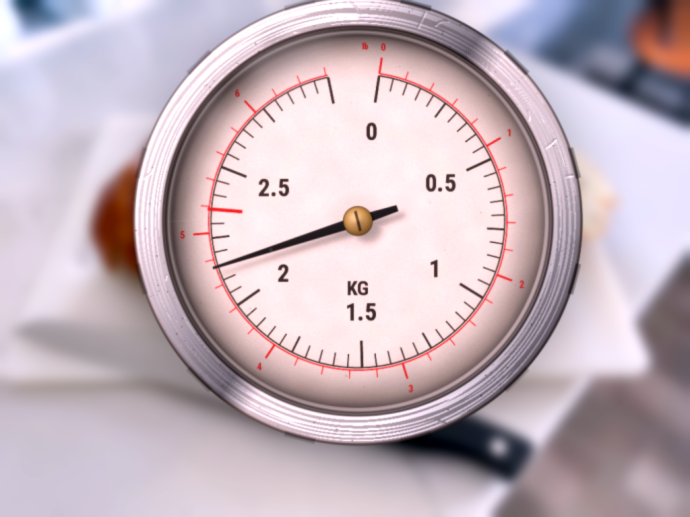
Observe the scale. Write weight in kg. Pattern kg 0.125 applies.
kg 2.15
